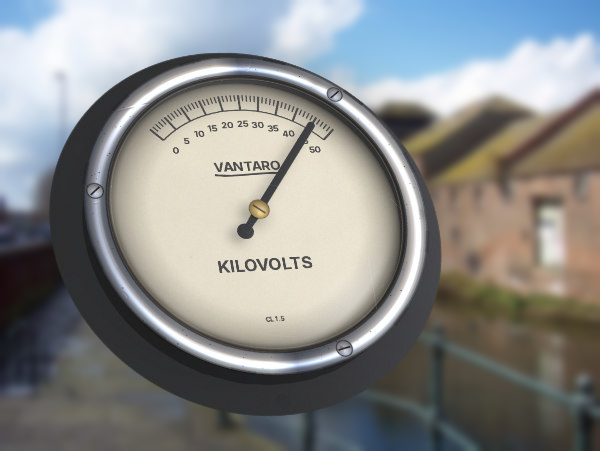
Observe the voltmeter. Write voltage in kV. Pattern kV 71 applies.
kV 45
